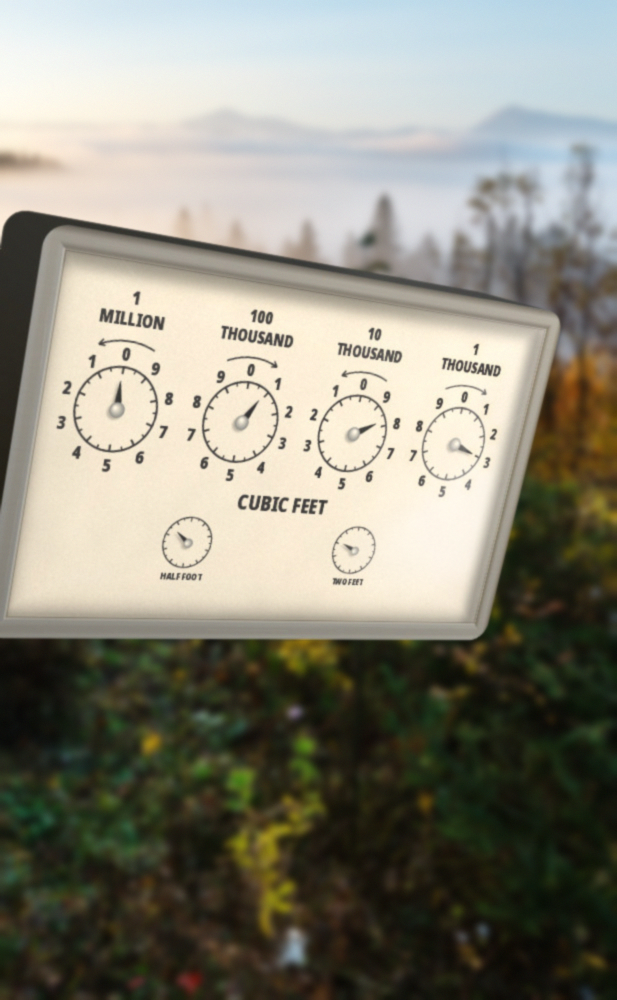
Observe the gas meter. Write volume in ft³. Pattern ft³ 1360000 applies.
ft³ 8300
